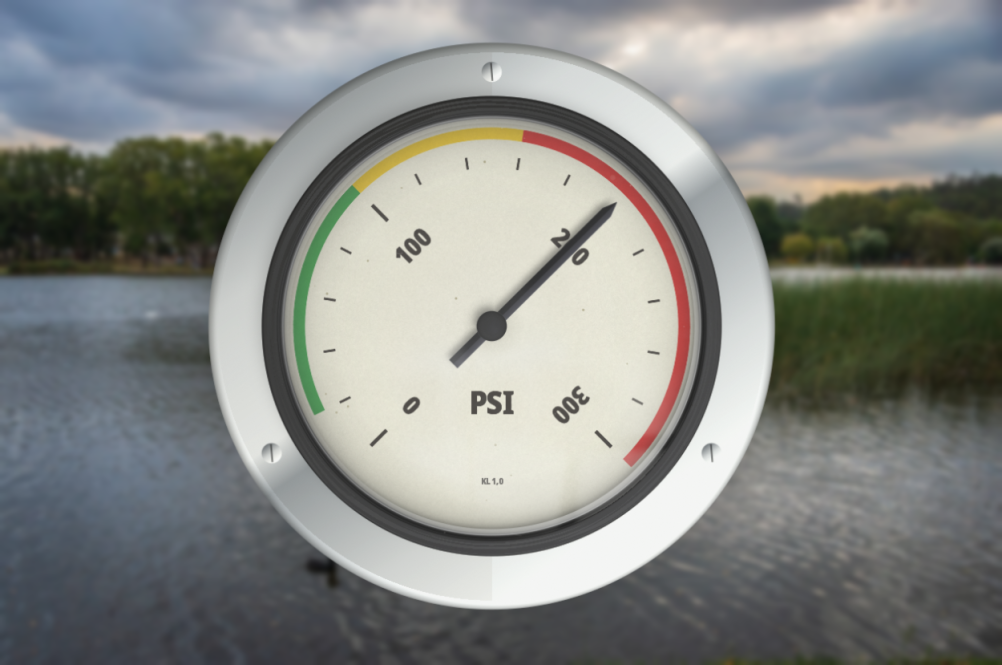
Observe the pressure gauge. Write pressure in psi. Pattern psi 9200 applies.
psi 200
